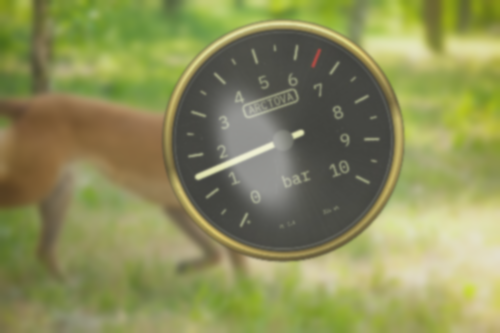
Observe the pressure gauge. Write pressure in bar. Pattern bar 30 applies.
bar 1.5
